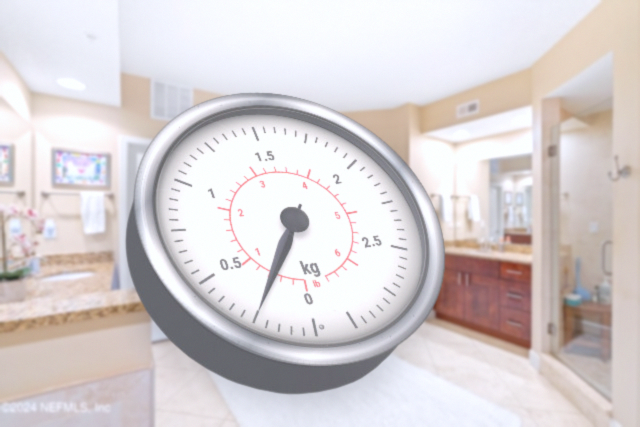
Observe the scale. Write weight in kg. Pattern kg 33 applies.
kg 0.25
